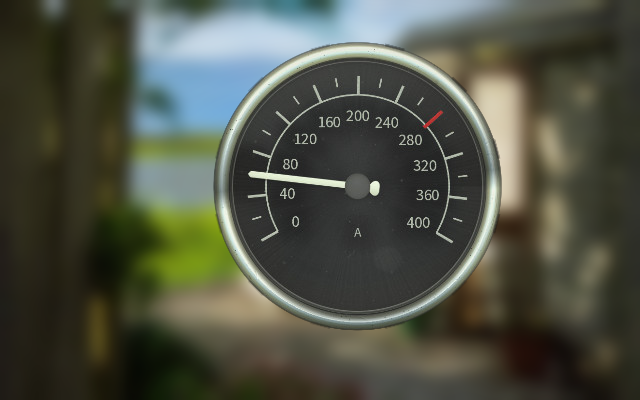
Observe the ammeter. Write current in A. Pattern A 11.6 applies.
A 60
